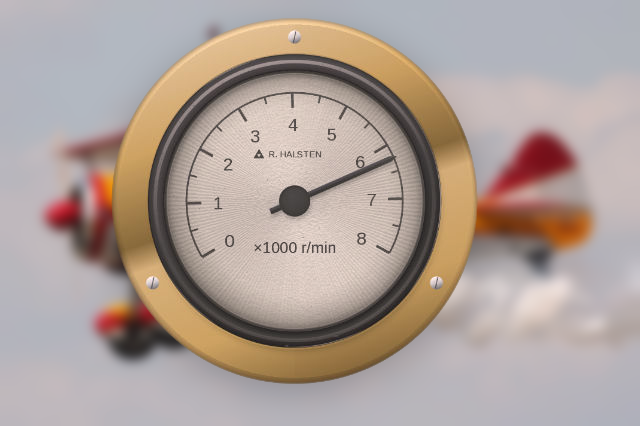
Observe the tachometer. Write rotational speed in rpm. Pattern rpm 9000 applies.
rpm 6250
